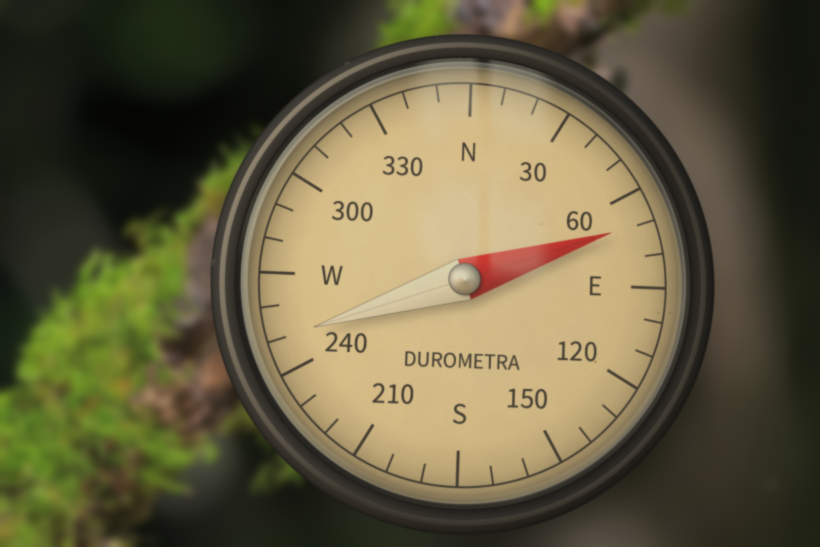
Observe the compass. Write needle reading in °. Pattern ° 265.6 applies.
° 70
